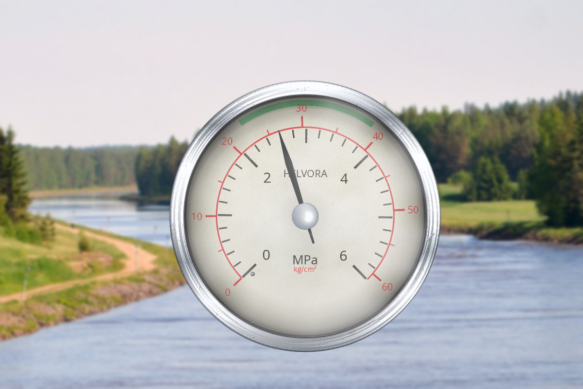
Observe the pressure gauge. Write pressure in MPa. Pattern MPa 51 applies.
MPa 2.6
